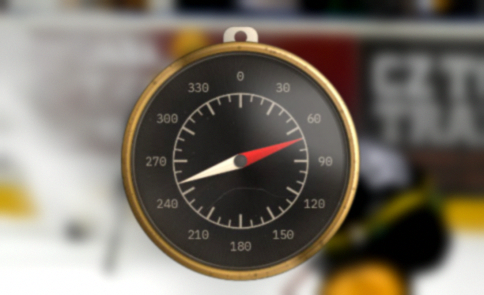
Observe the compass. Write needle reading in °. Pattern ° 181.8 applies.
° 70
